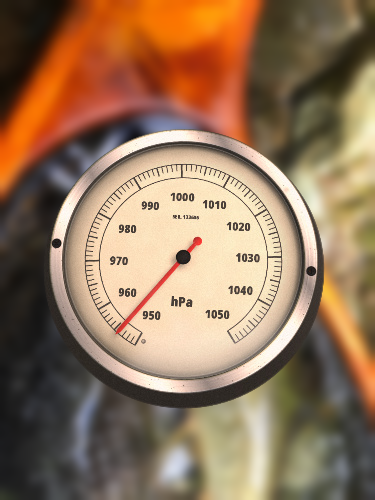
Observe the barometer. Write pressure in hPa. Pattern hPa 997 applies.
hPa 954
